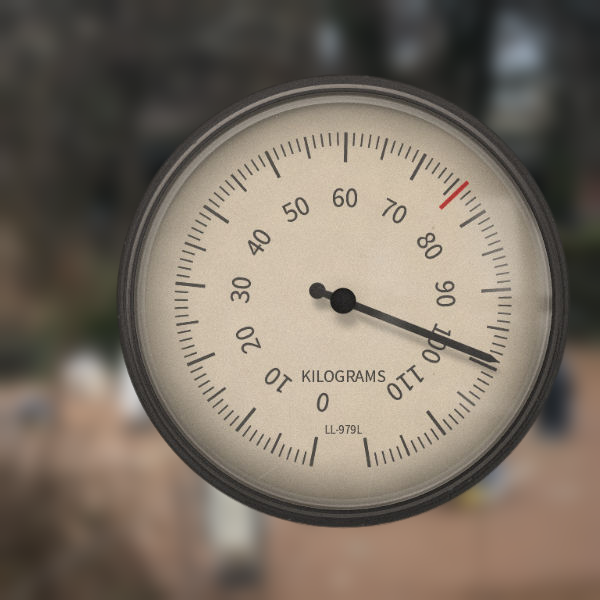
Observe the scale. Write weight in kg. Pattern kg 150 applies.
kg 99
